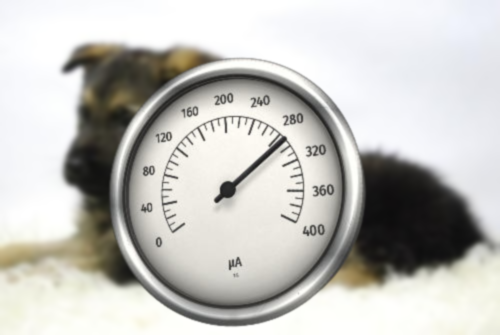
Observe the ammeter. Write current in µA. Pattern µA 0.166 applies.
µA 290
